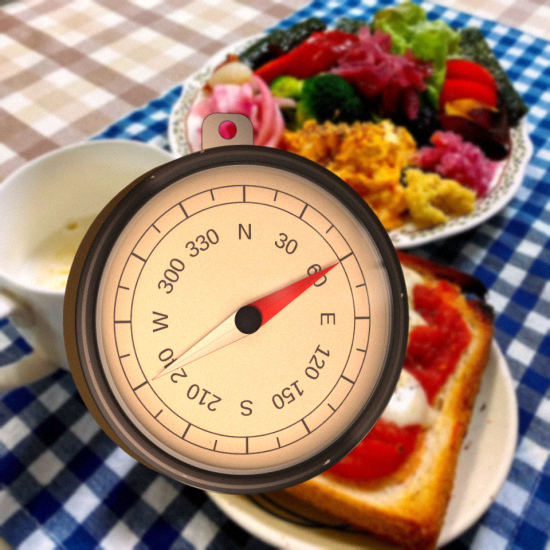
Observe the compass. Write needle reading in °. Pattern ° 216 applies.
° 60
